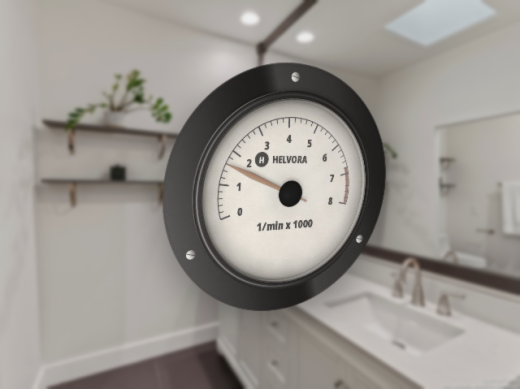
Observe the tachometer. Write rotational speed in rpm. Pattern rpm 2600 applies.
rpm 1600
